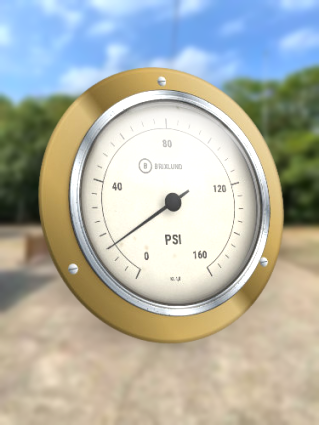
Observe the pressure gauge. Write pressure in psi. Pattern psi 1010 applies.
psi 15
